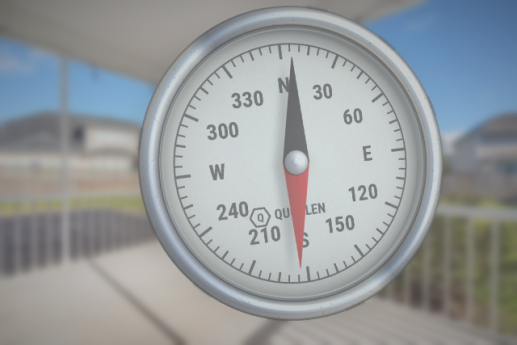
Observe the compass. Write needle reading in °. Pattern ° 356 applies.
° 185
